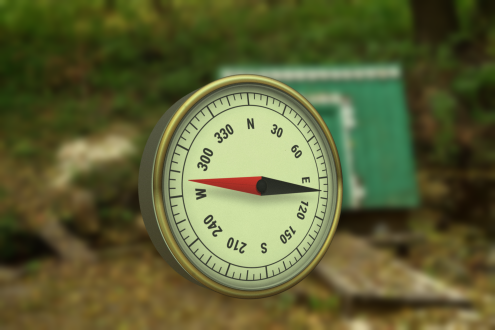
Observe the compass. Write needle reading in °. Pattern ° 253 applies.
° 280
